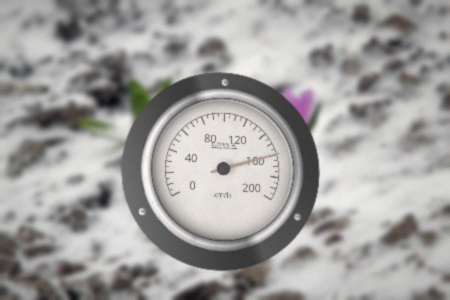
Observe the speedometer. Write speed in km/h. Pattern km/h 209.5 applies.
km/h 160
